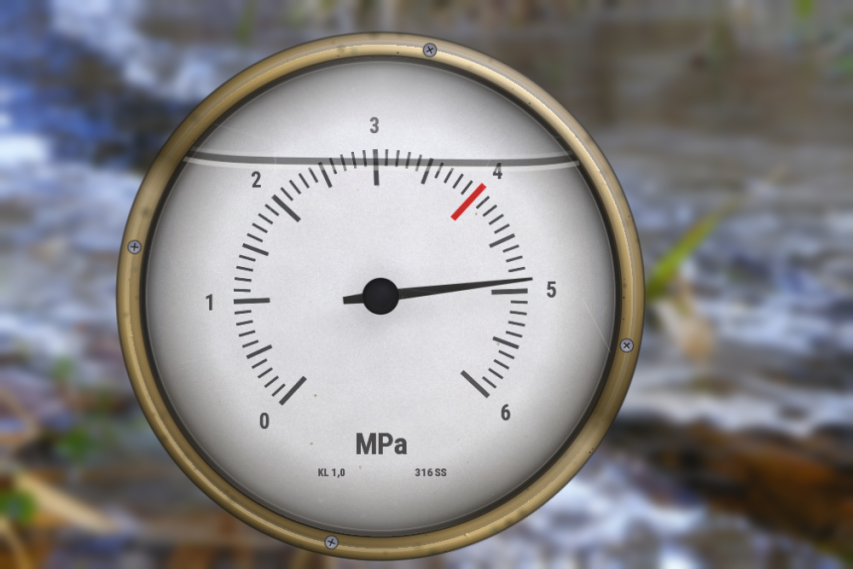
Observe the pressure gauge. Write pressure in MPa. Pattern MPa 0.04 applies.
MPa 4.9
